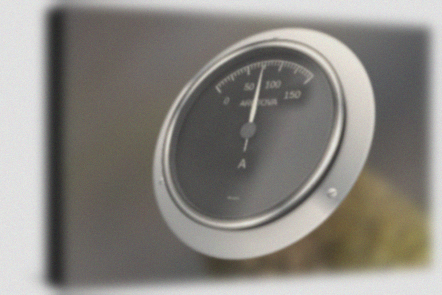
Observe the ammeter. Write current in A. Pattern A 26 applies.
A 75
